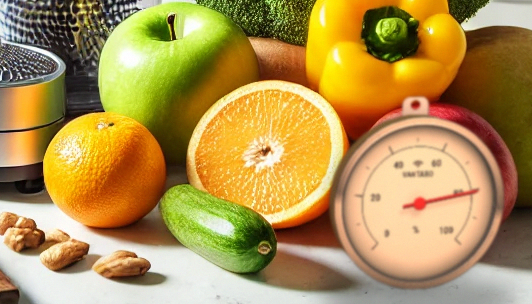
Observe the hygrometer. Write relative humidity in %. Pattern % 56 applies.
% 80
